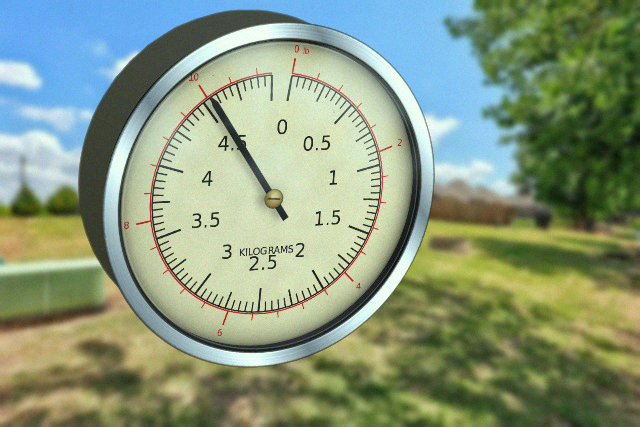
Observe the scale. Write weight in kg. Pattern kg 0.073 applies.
kg 4.55
